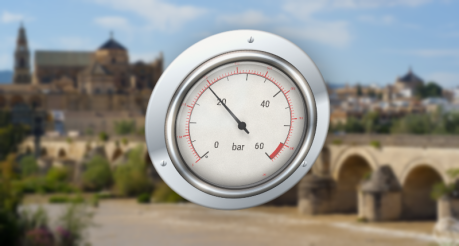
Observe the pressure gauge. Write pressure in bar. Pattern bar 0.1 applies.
bar 20
